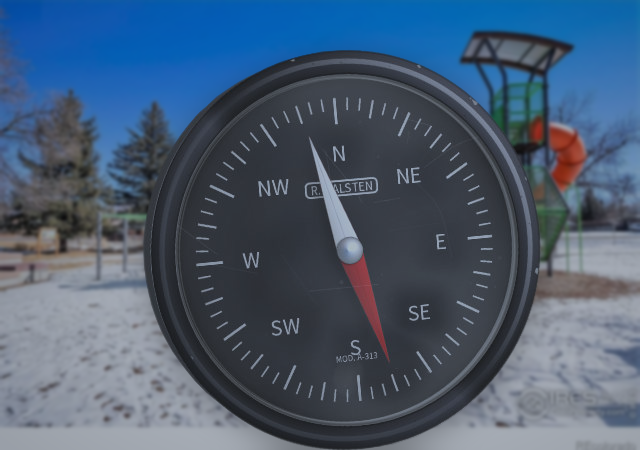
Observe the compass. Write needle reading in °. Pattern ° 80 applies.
° 165
